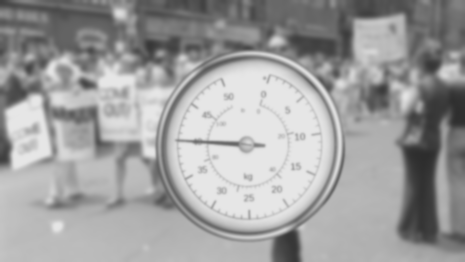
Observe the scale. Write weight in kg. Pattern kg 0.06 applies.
kg 40
